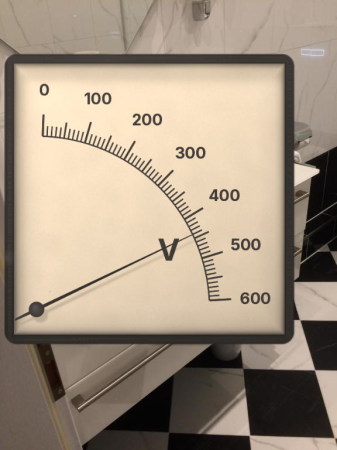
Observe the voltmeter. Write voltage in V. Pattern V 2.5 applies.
V 440
